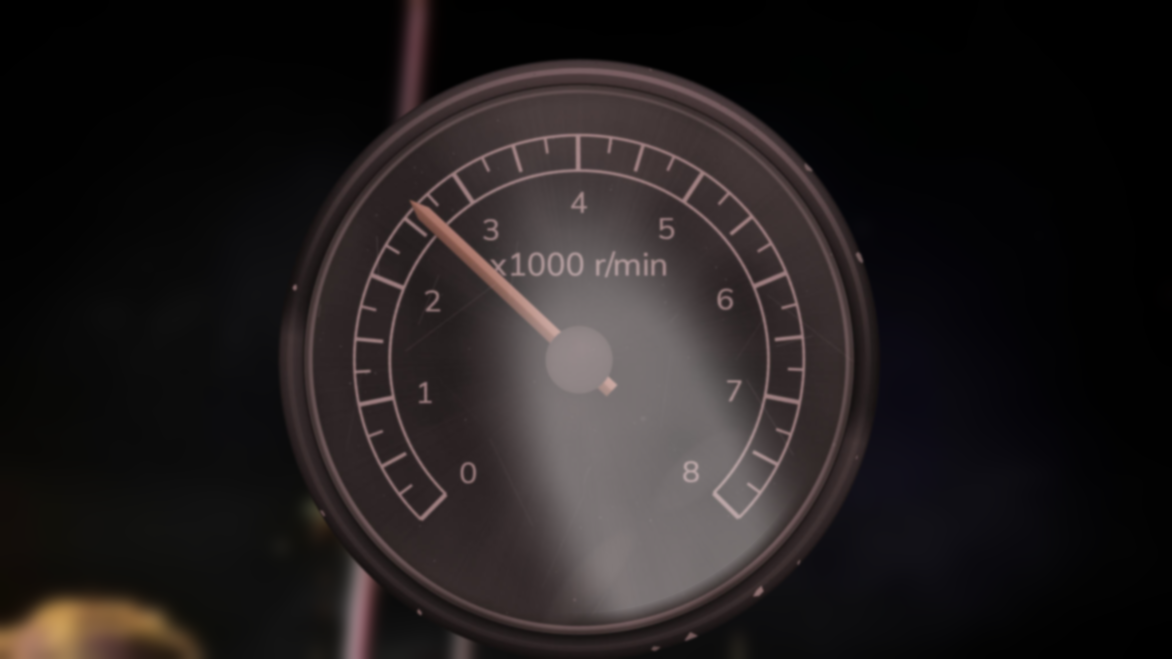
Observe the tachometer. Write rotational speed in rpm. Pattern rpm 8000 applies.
rpm 2625
